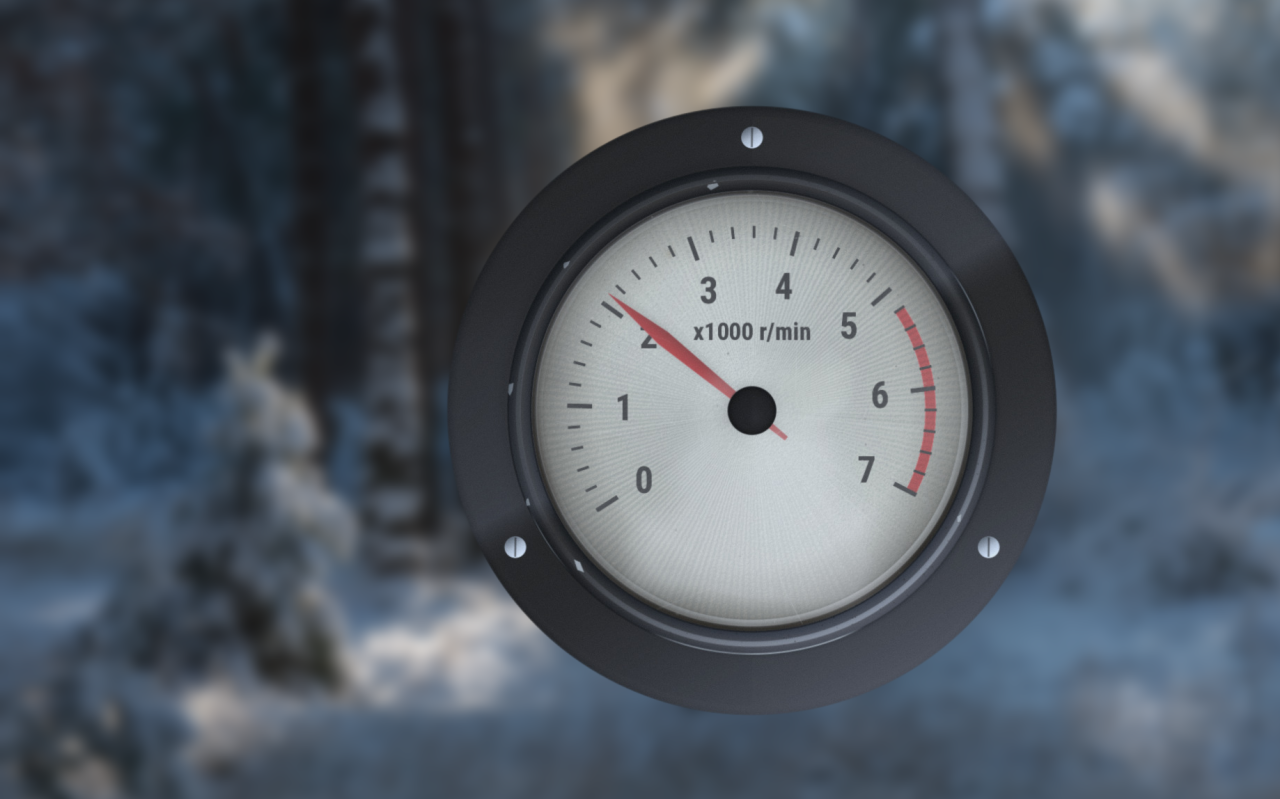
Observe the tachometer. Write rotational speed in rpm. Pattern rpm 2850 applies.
rpm 2100
